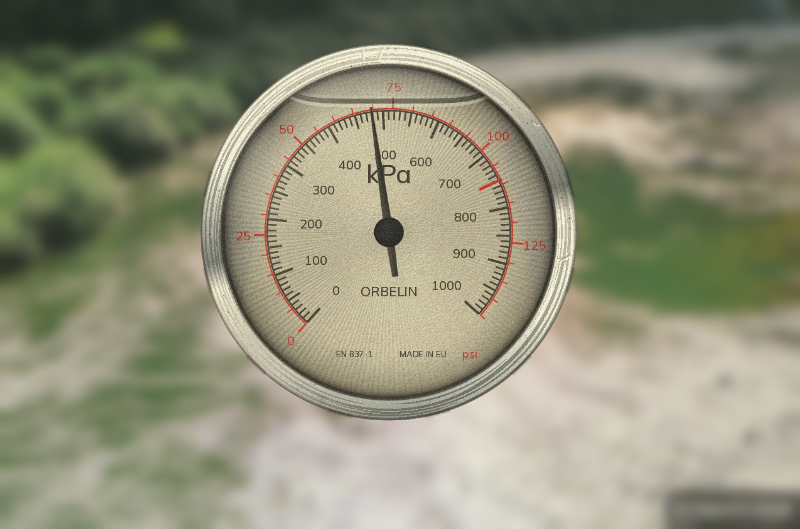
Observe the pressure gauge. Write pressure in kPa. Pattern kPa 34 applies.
kPa 480
